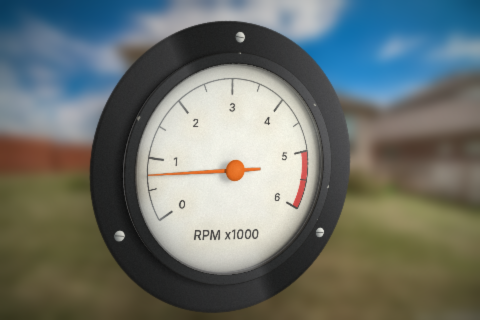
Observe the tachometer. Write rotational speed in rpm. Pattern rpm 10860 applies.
rpm 750
